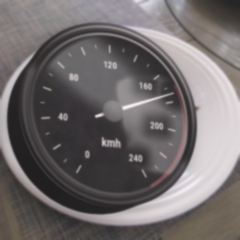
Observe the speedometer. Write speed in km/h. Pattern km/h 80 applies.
km/h 175
